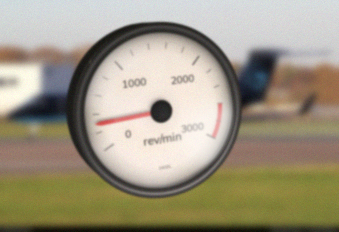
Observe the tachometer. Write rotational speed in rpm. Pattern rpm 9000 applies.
rpm 300
